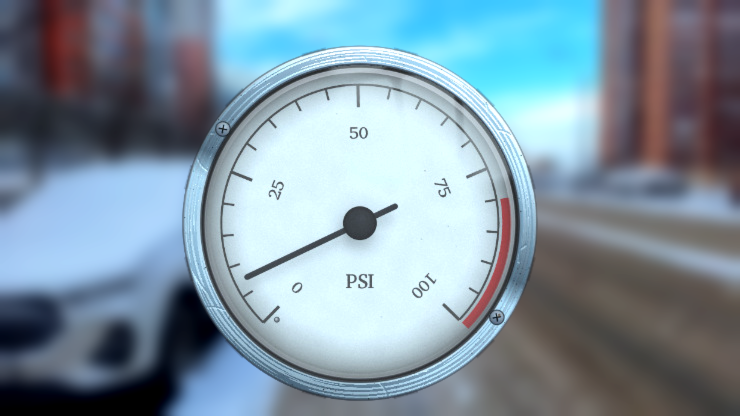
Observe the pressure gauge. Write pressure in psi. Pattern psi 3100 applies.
psi 7.5
